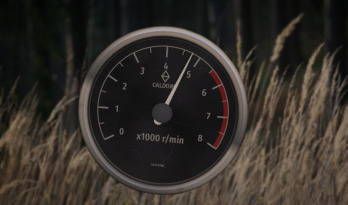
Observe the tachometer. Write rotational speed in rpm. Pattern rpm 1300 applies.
rpm 4750
